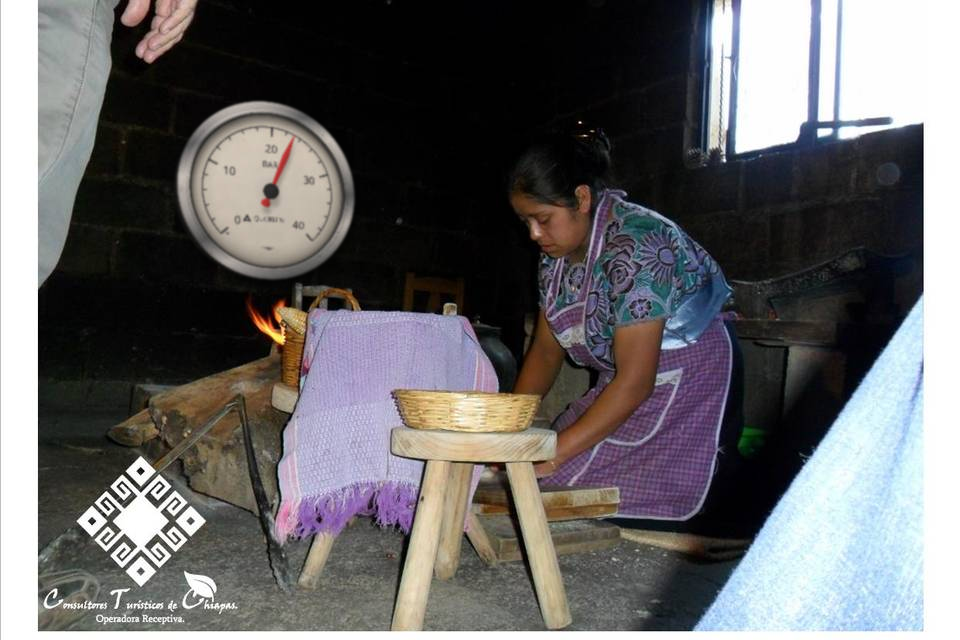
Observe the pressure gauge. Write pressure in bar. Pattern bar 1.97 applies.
bar 23
